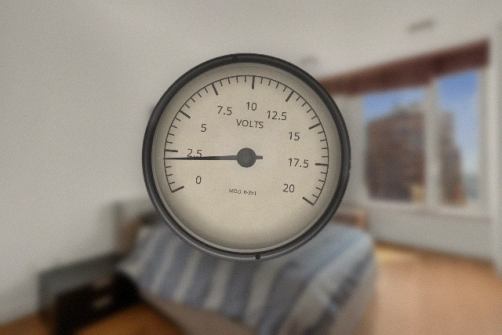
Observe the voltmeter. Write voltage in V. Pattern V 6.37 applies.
V 2
